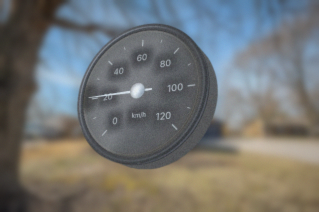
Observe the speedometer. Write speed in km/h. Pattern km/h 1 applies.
km/h 20
